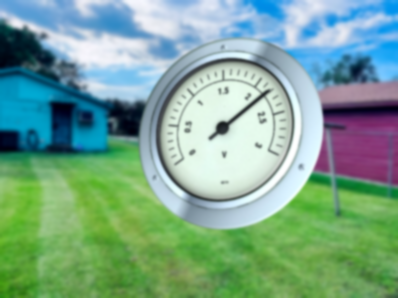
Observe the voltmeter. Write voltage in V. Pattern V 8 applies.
V 2.2
